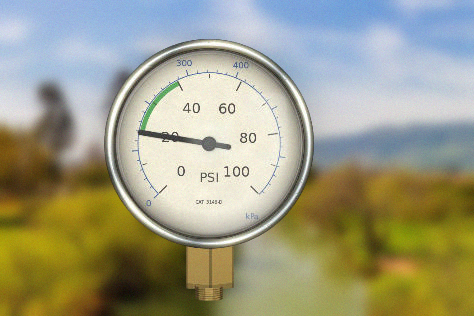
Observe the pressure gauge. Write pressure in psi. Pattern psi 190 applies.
psi 20
